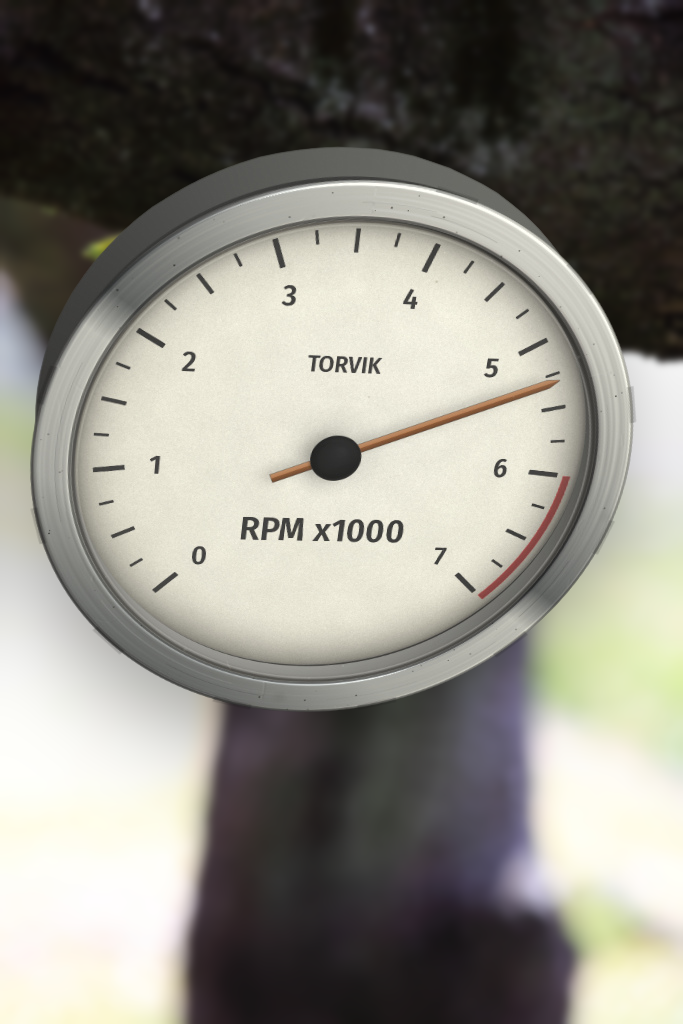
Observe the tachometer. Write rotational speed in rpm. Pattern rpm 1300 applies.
rpm 5250
